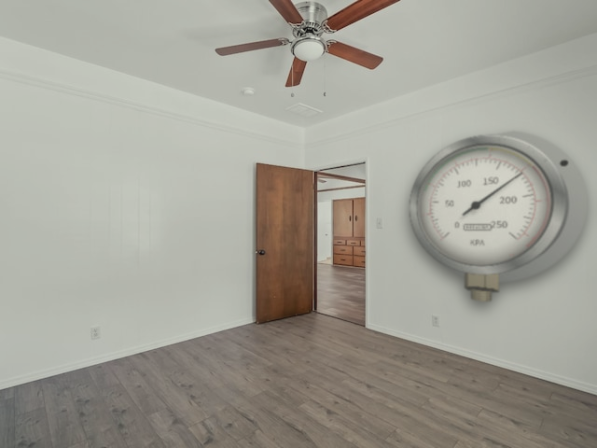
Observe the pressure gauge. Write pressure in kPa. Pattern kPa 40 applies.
kPa 175
